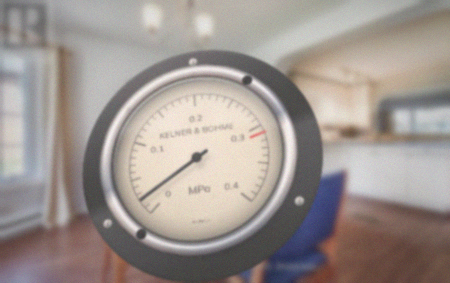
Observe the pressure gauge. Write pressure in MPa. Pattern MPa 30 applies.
MPa 0.02
